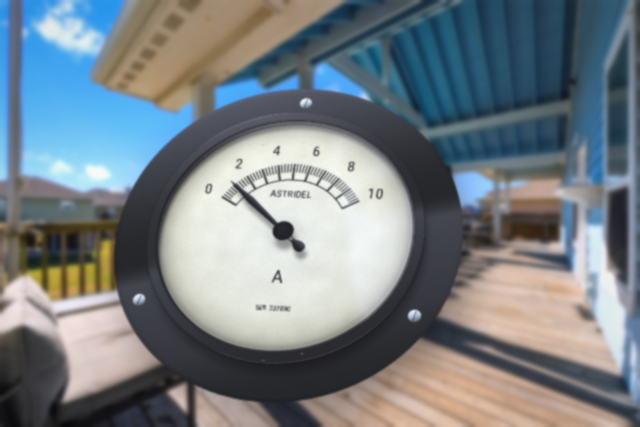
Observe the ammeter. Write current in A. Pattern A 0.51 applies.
A 1
